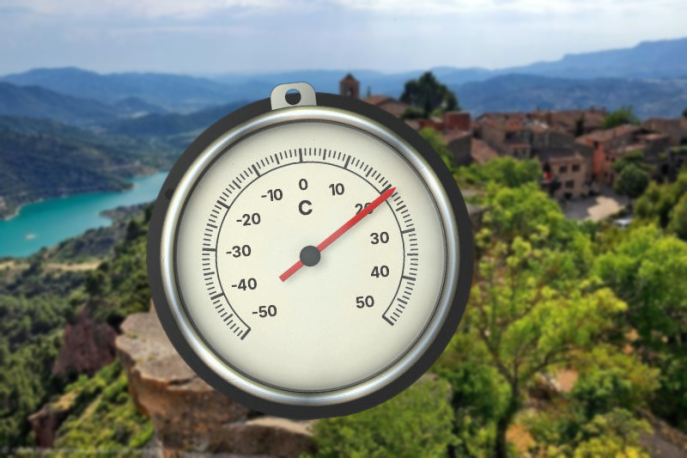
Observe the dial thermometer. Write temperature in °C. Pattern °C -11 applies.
°C 21
